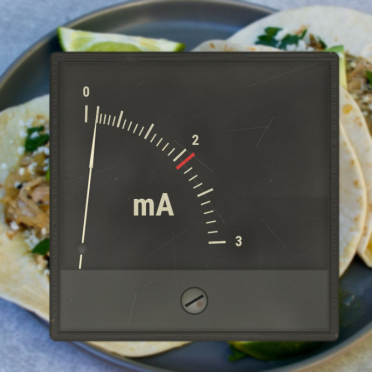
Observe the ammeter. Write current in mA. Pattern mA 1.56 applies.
mA 0.5
